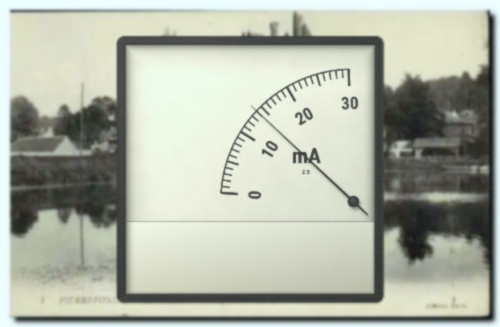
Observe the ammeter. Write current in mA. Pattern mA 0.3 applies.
mA 14
